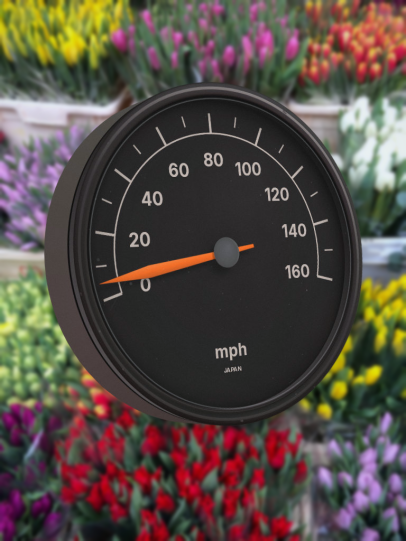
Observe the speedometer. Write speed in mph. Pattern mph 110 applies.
mph 5
